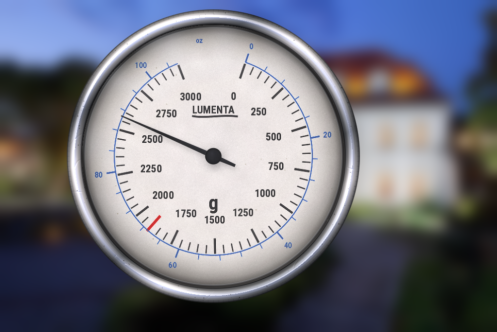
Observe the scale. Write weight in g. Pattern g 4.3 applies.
g 2575
